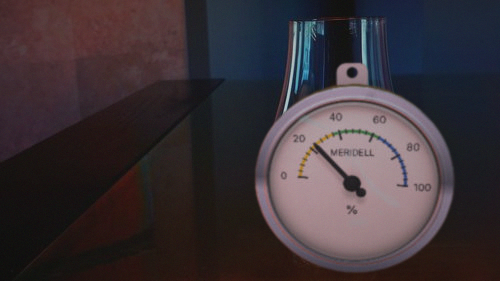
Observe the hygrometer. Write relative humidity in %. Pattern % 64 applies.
% 24
